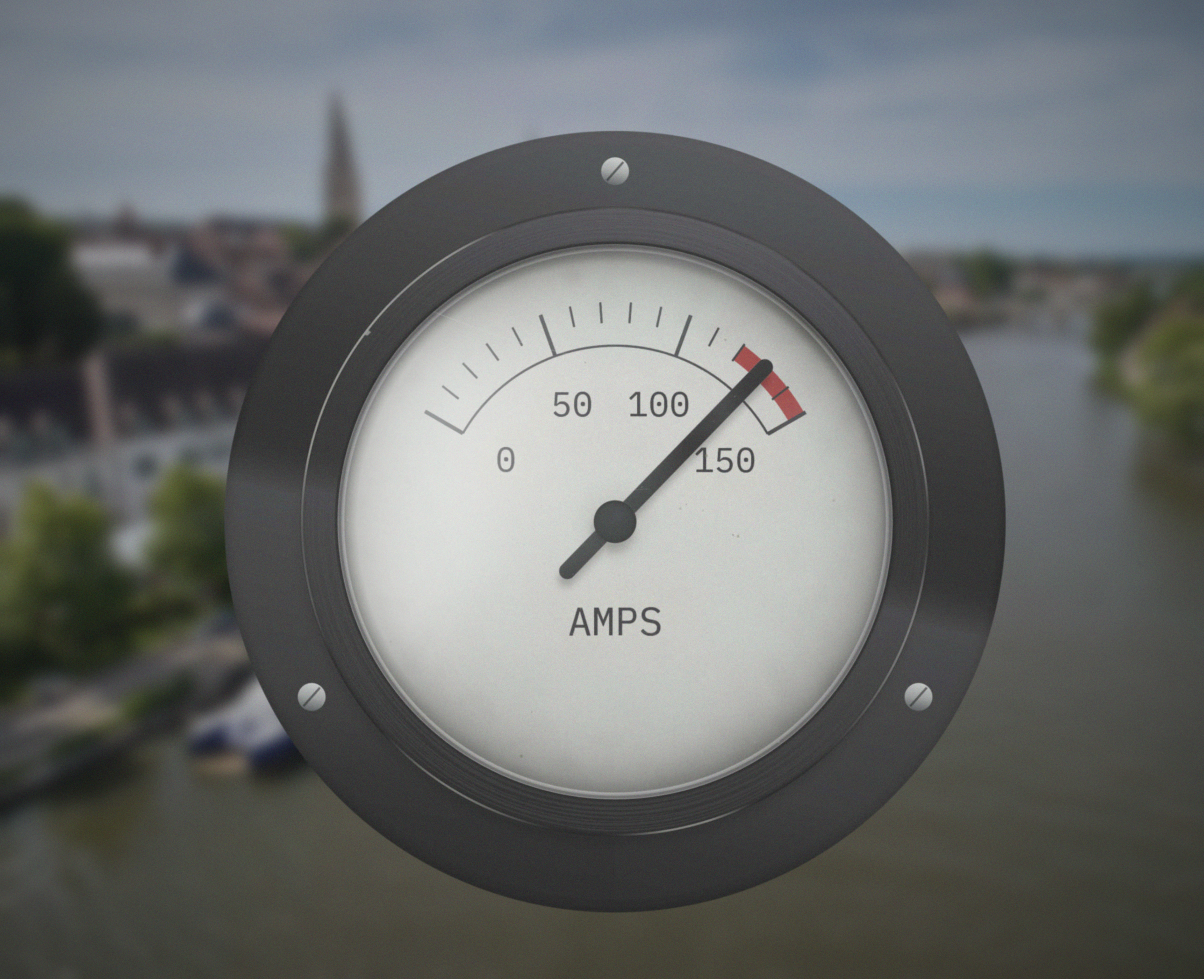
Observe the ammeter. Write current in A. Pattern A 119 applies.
A 130
